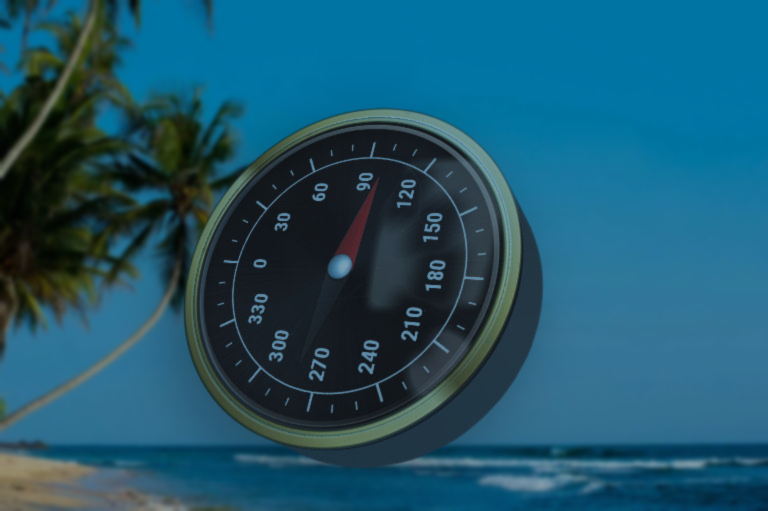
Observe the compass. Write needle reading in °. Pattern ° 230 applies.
° 100
